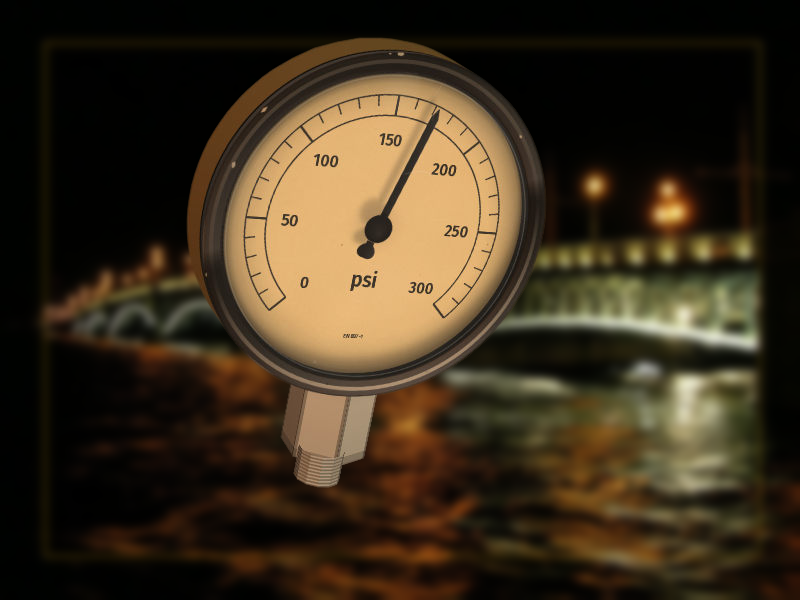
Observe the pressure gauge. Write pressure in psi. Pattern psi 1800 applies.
psi 170
